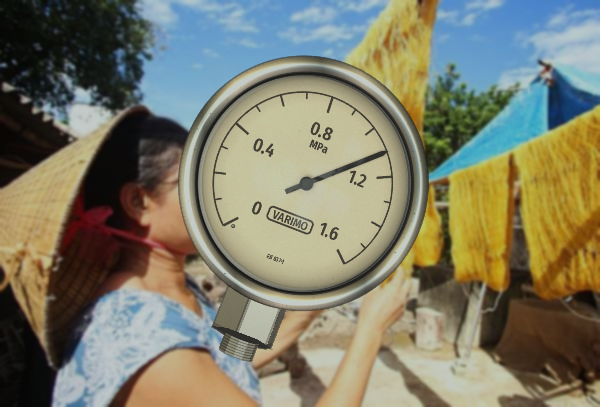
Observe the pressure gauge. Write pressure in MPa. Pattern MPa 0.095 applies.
MPa 1.1
